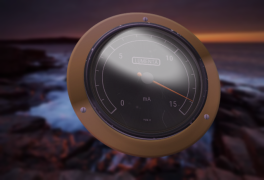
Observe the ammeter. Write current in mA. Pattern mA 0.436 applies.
mA 14
